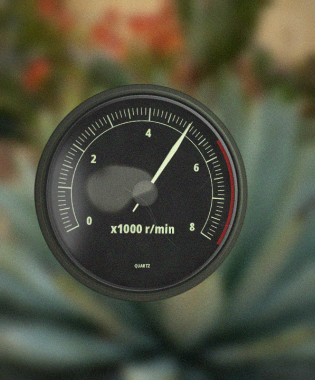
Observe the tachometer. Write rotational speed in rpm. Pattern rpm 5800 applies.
rpm 5000
